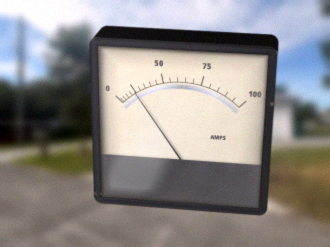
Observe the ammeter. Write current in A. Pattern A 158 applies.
A 25
